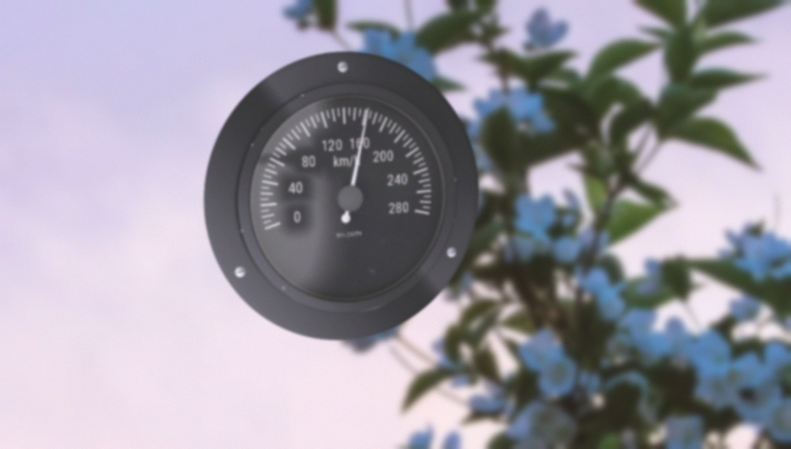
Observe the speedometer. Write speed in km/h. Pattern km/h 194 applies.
km/h 160
